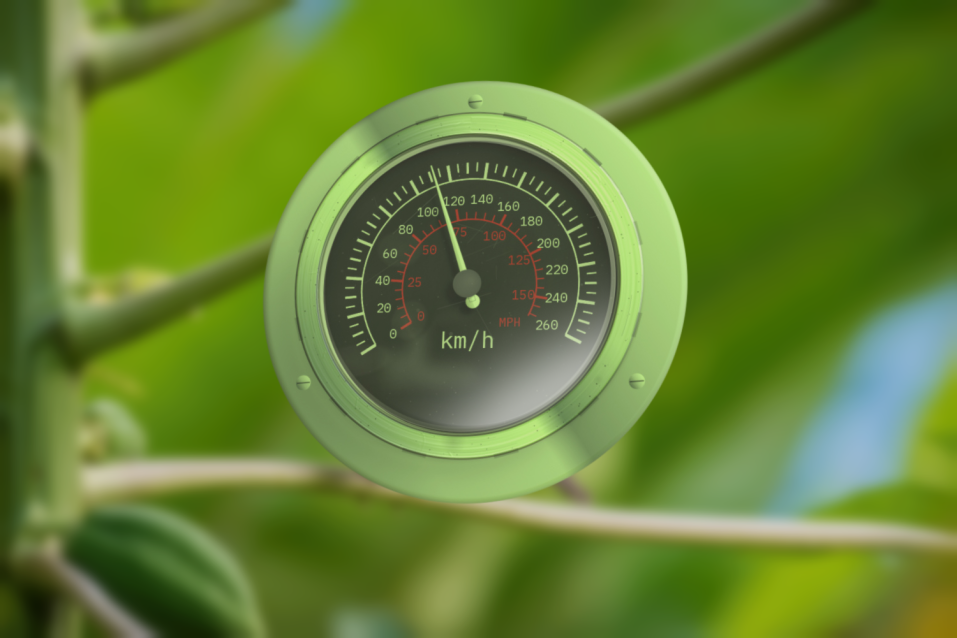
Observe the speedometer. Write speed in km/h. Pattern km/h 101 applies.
km/h 112.5
